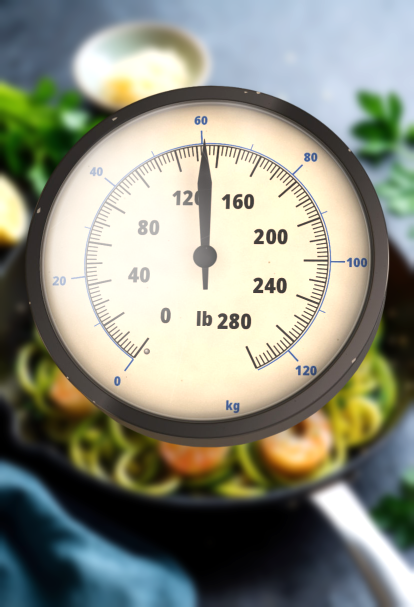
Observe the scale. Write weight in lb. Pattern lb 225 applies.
lb 134
